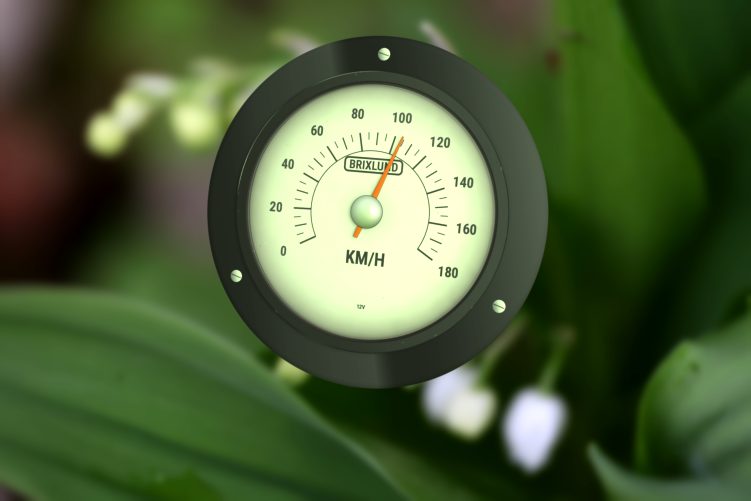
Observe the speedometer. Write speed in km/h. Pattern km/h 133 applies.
km/h 105
